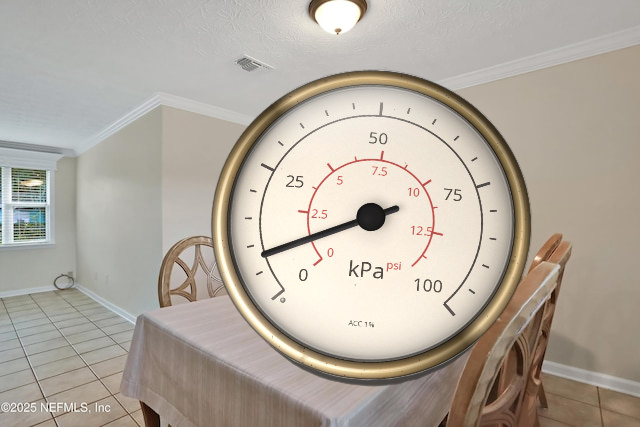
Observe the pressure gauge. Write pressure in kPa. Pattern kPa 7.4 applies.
kPa 7.5
